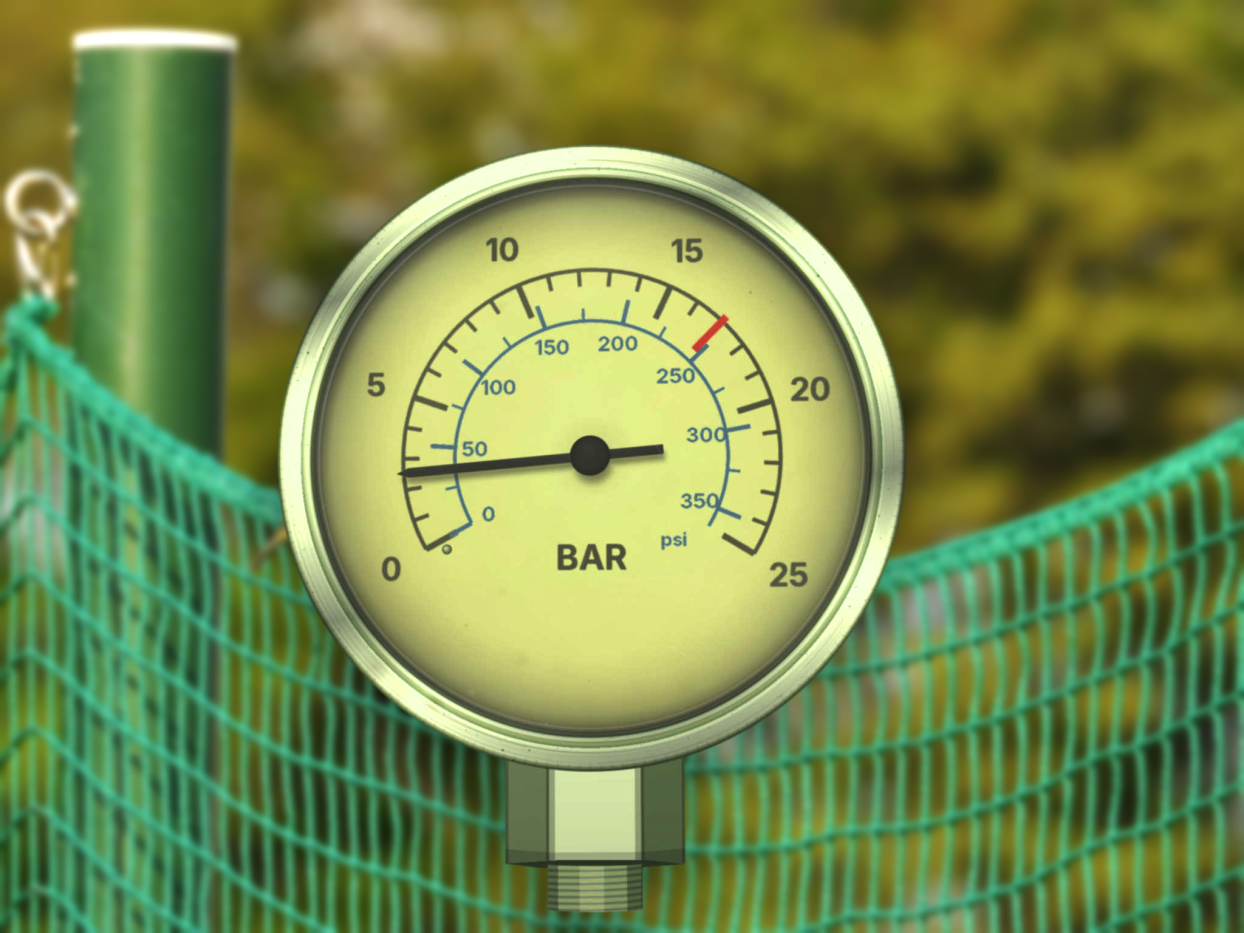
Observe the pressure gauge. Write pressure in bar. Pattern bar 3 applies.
bar 2.5
